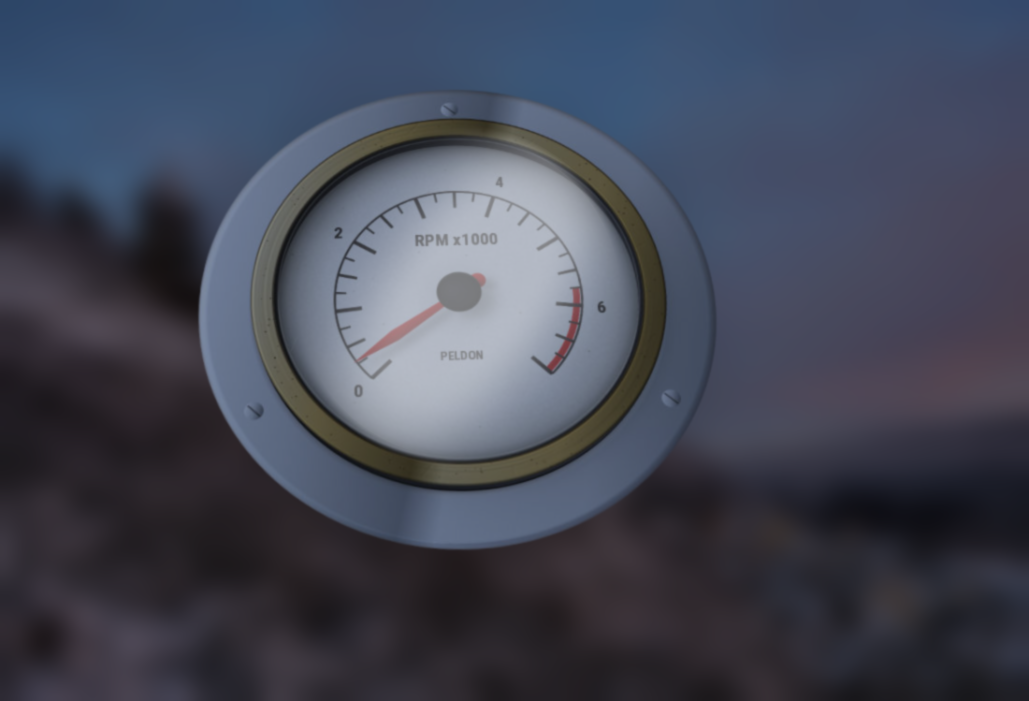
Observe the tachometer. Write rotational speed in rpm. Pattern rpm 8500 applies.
rpm 250
